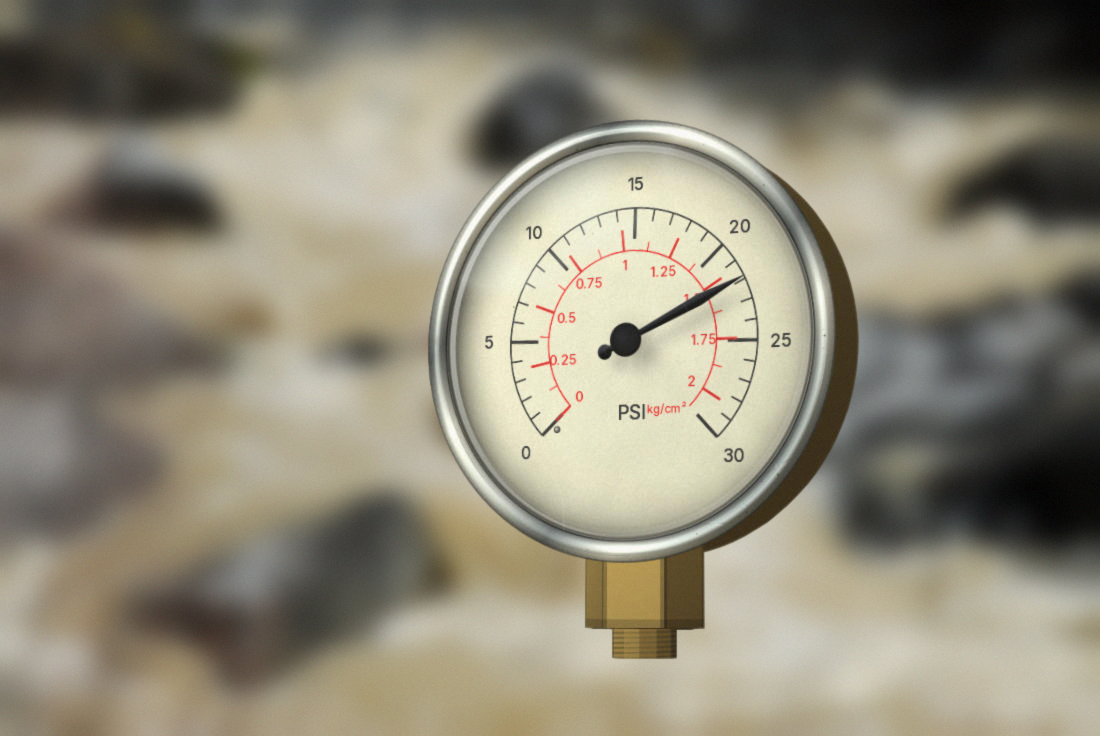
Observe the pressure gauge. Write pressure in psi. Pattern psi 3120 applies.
psi 22
